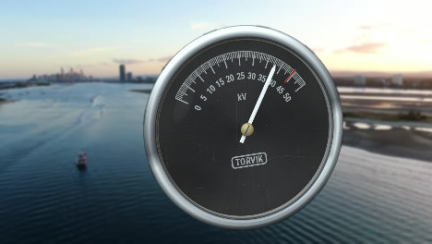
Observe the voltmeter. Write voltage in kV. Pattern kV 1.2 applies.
kV 37.5
